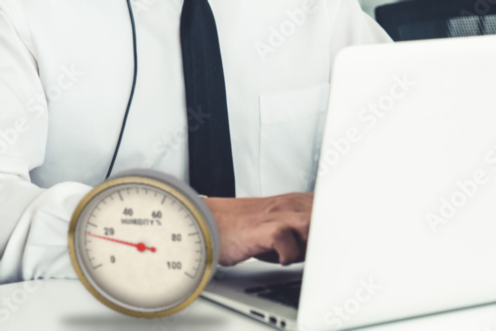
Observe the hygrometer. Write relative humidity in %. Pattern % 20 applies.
% 16
